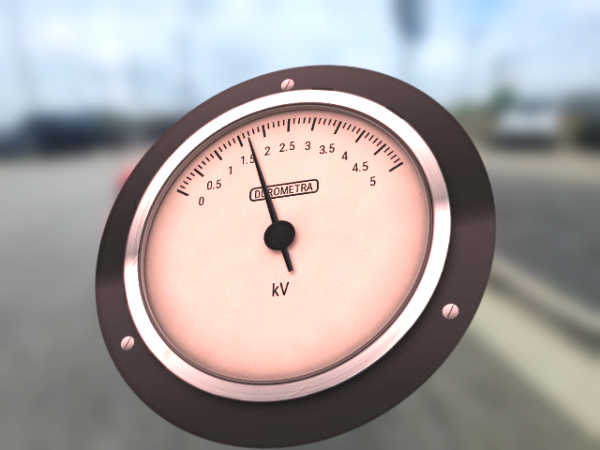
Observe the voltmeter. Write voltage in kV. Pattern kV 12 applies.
kV 1.7
